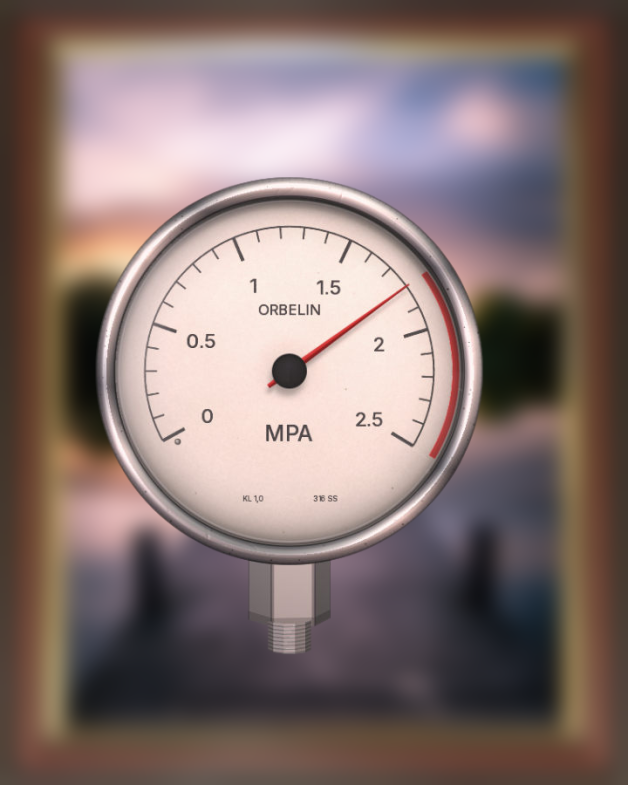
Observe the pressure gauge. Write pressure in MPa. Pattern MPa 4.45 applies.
MPa 1.8
